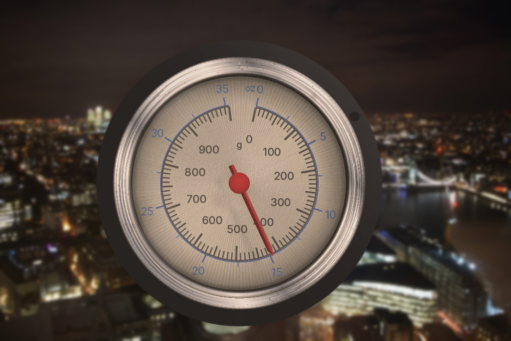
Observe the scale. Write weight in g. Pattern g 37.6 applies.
g 420
